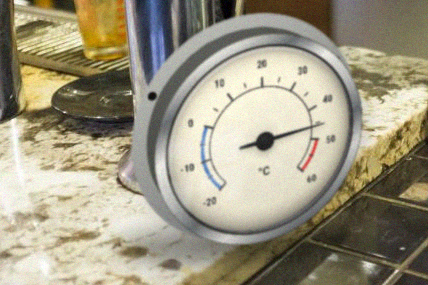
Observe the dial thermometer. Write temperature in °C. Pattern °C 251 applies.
°C 45
